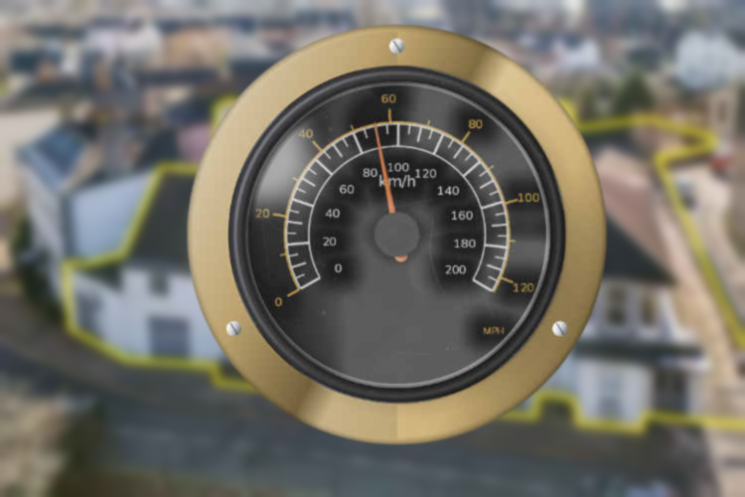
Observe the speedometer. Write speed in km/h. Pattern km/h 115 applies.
km/h 90
